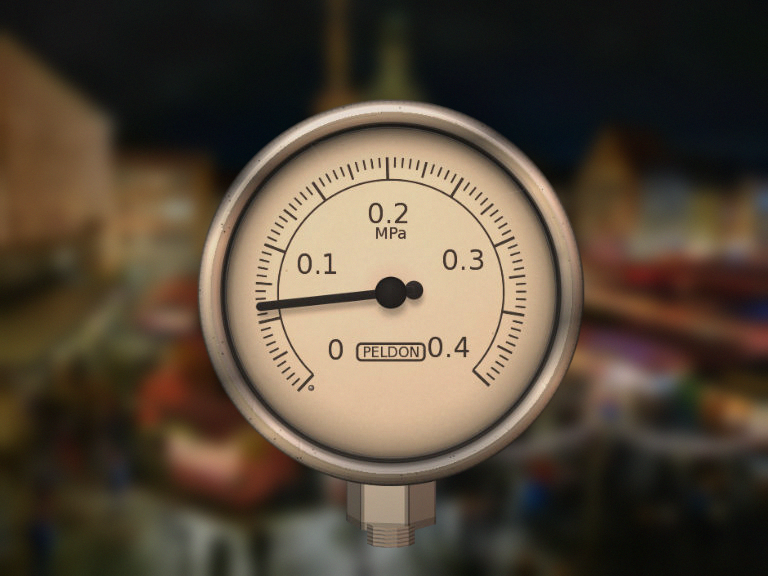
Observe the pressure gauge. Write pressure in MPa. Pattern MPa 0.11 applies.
MPa 0.06
